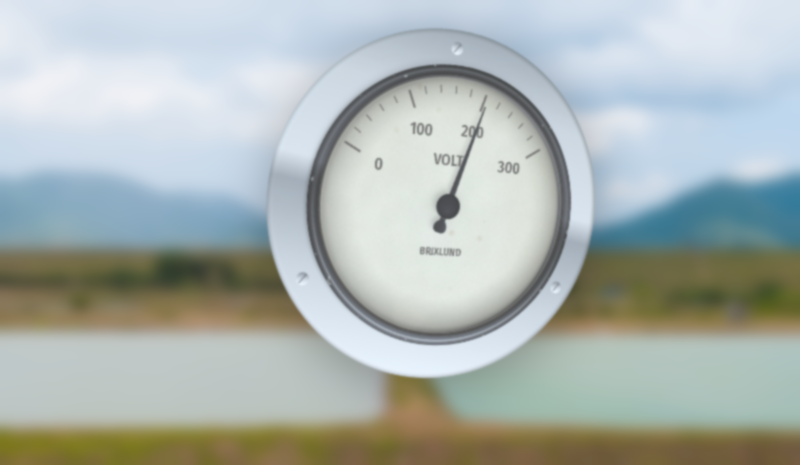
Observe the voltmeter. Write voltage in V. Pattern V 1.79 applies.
V 200
